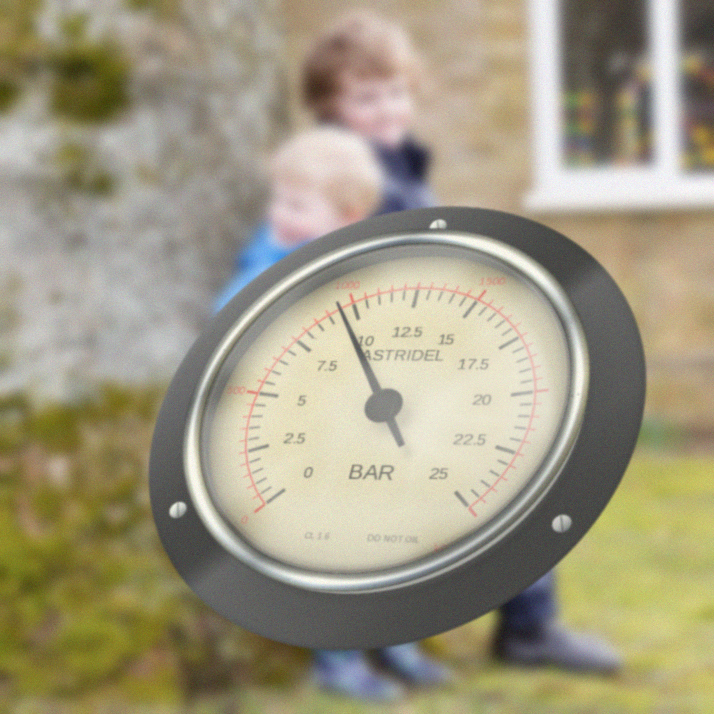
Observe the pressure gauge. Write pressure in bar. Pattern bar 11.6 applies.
bar 9.5
